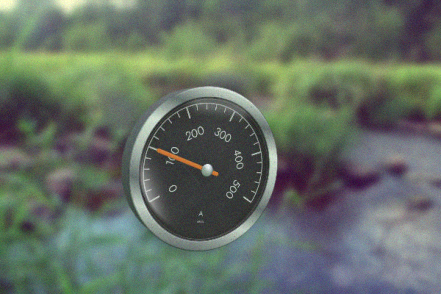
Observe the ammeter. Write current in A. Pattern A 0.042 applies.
A 100
